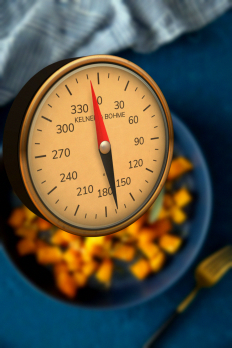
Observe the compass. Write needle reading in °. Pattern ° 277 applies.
° 350
